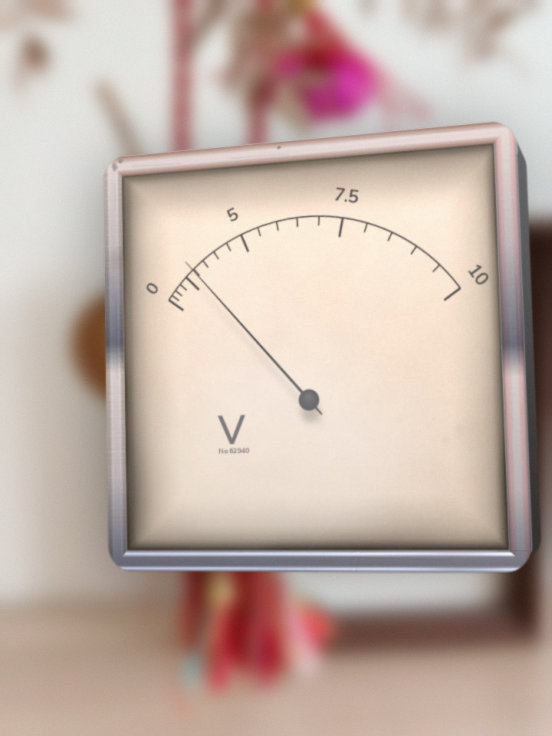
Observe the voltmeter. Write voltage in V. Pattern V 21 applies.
V 3
